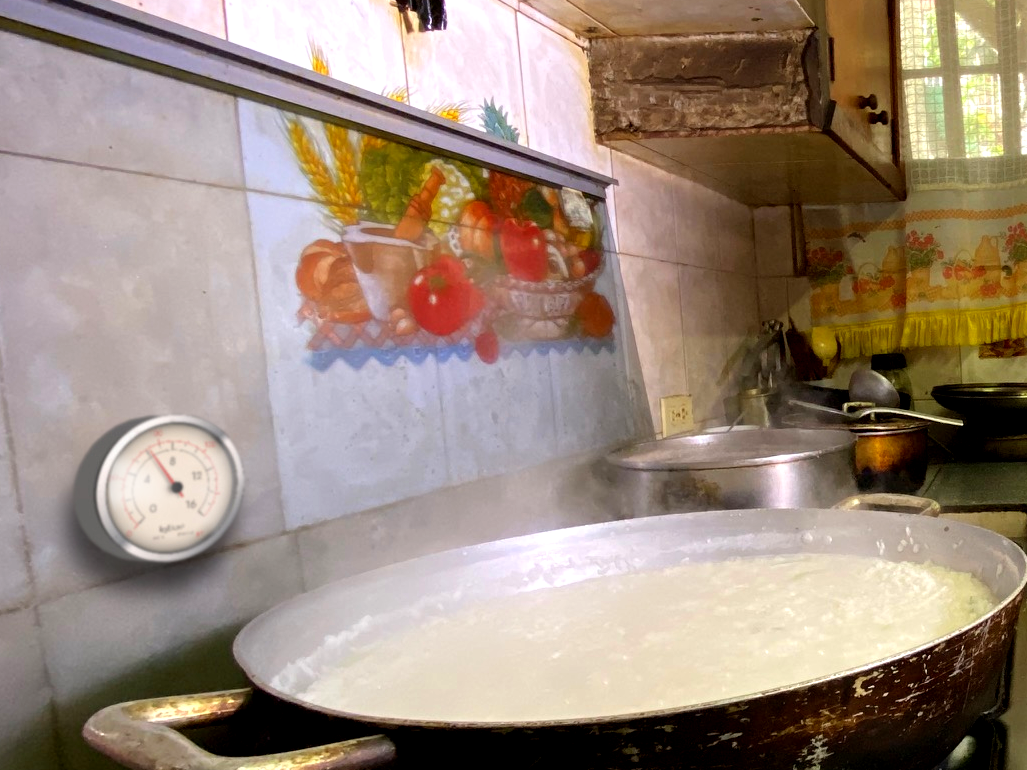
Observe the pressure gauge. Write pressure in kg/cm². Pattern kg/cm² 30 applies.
kg/cm² 6
